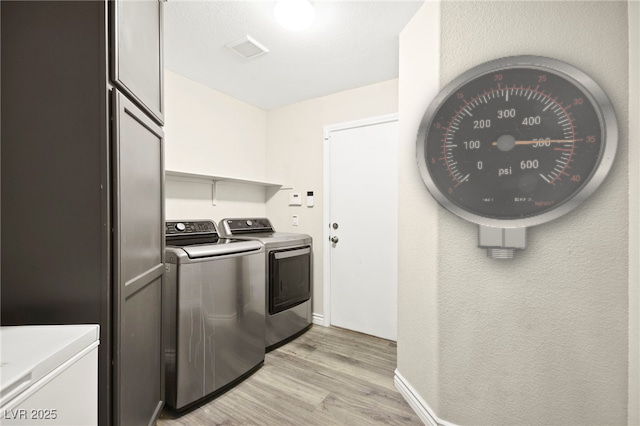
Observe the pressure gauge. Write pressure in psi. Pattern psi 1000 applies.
psi 500
